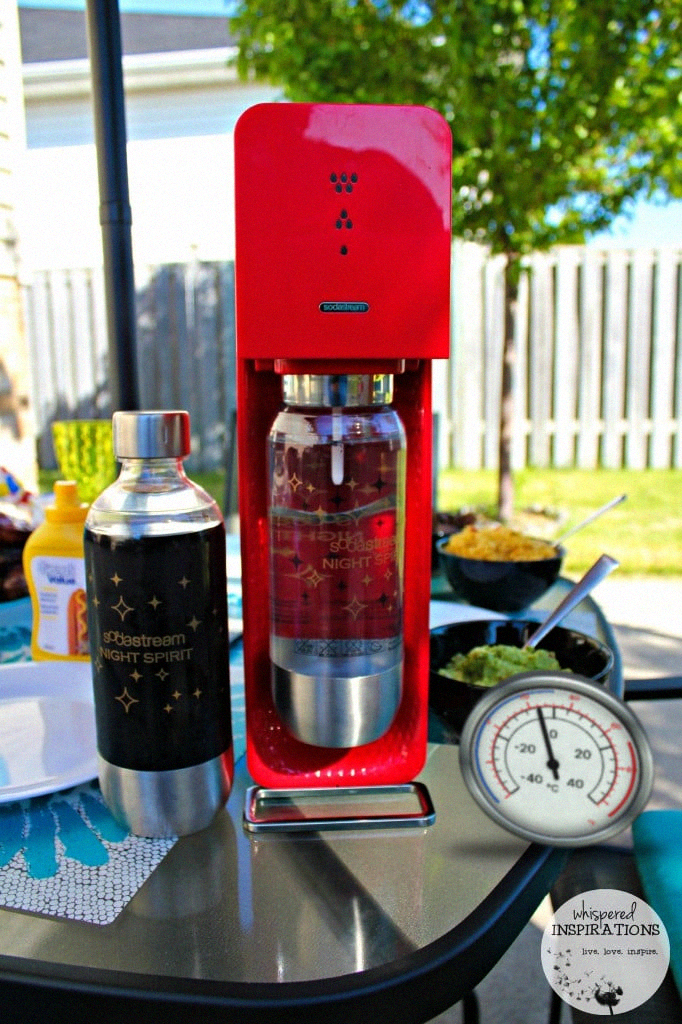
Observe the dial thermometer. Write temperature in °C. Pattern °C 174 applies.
°C -4
